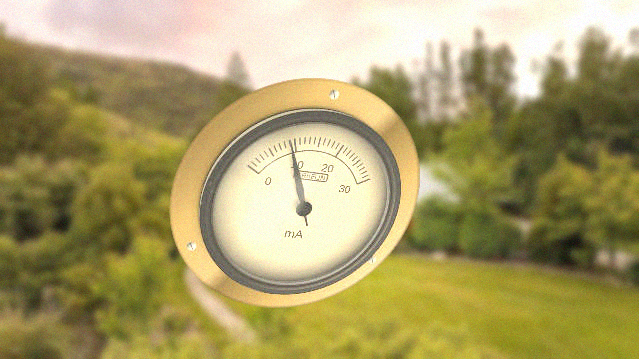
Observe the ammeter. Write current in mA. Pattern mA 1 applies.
mA 9
